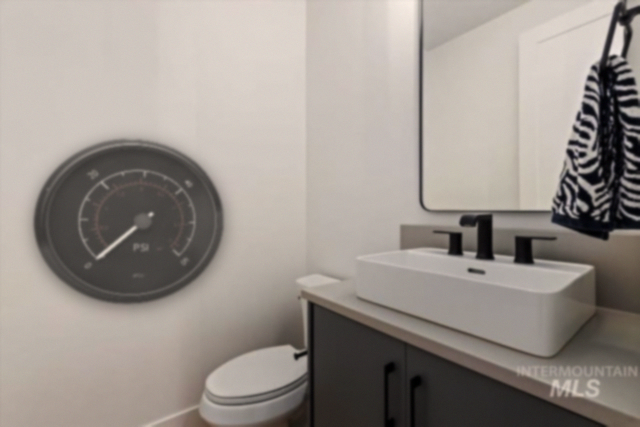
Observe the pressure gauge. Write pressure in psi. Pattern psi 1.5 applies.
psi 0
